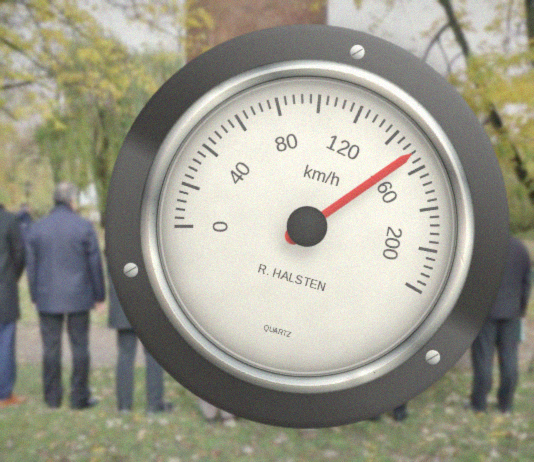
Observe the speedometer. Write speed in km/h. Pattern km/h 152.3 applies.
km/h 152
